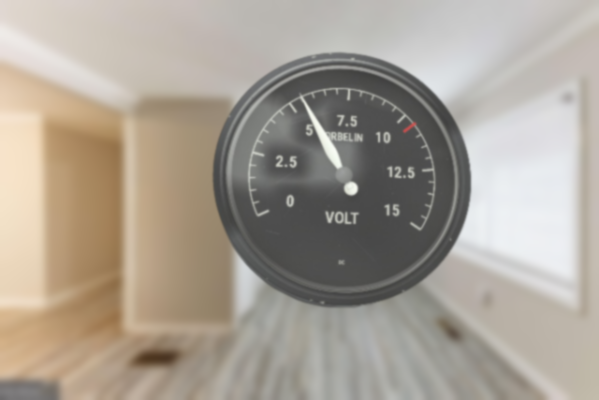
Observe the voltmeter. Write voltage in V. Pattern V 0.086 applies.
V 5.5
